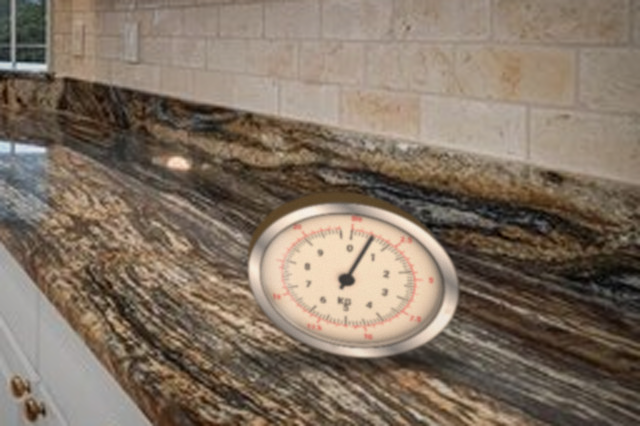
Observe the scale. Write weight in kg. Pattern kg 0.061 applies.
kg 0.5
